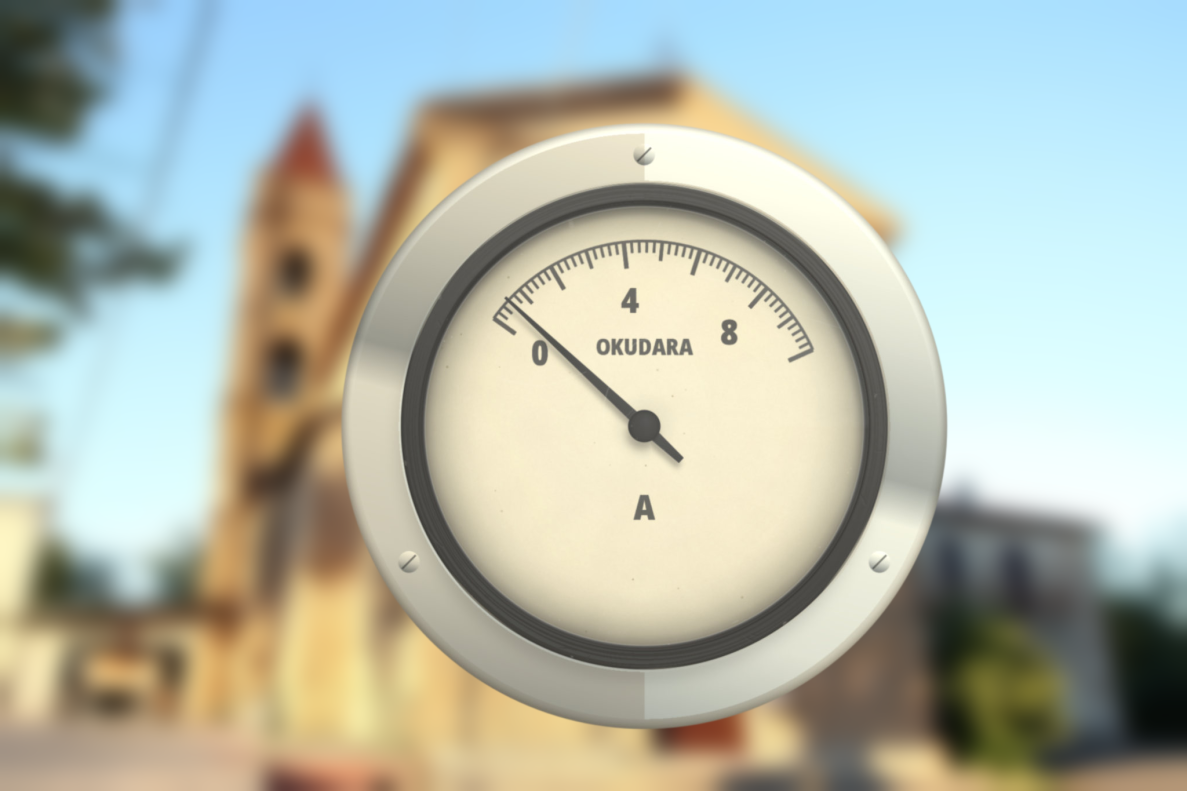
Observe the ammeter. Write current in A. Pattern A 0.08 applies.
A 0.6
